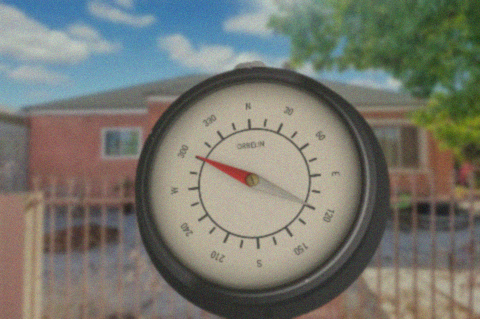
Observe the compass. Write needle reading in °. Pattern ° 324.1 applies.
° 300
